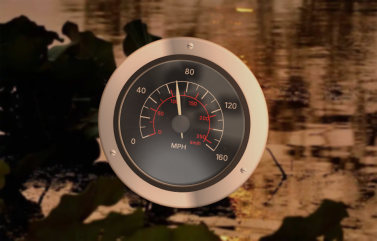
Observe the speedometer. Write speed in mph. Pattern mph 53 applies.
mph 70
